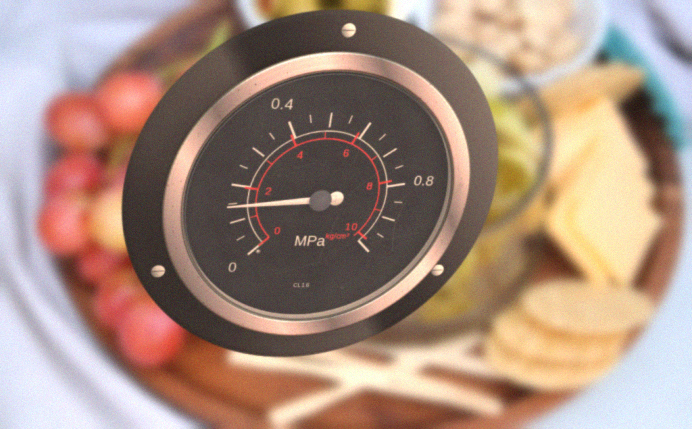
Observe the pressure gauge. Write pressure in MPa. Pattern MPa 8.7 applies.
MPa 0.15
